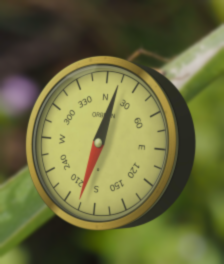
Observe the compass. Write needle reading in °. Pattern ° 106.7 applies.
° 195
